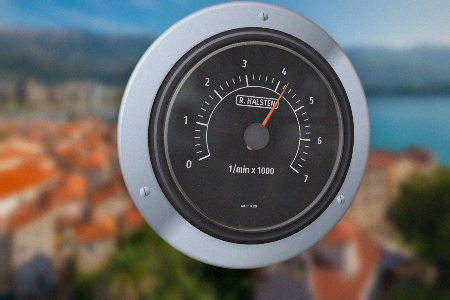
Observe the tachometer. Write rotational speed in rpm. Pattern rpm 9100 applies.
rpm 4200
